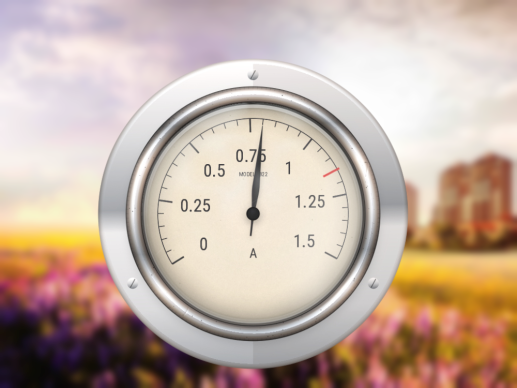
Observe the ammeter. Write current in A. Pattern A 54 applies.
A 0.8
